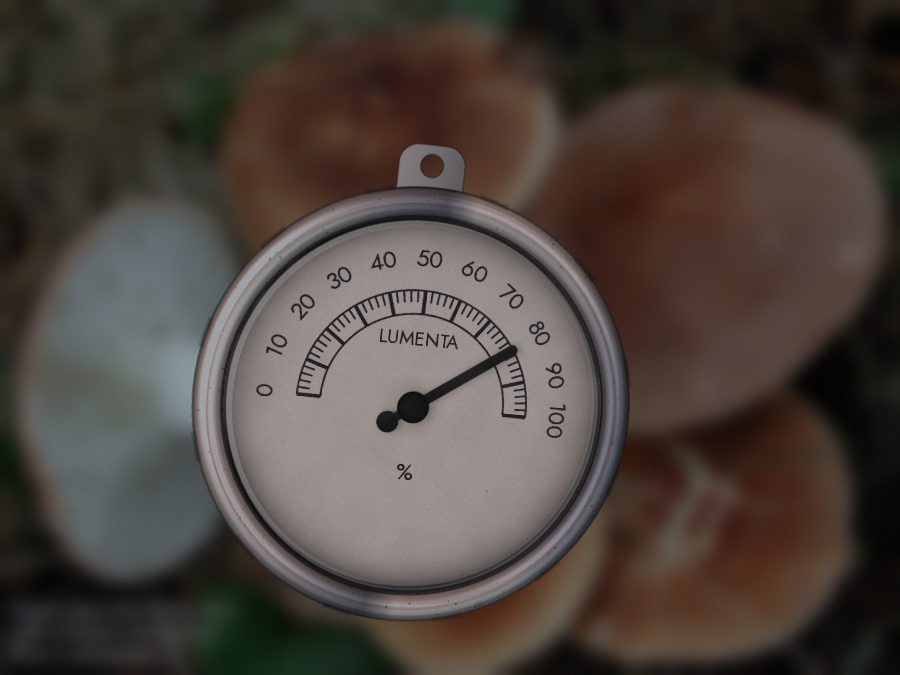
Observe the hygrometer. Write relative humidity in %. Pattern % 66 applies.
% 80
